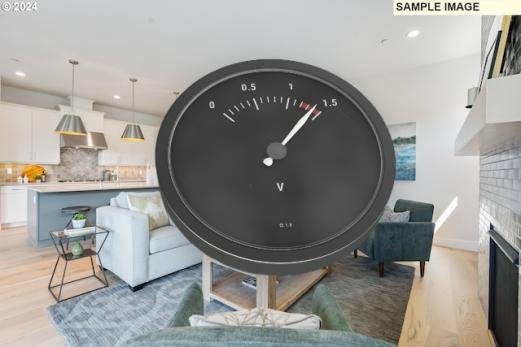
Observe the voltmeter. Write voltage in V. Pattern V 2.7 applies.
V 1.4
